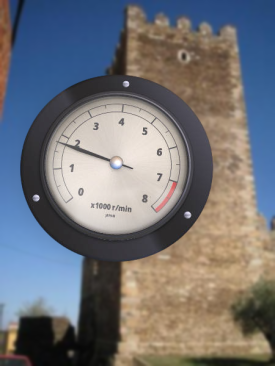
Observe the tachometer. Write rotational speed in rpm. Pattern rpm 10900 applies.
rpm 1750
